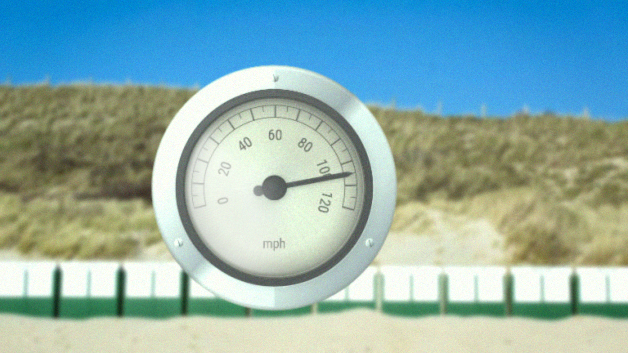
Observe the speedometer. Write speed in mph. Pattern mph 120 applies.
mph 105
